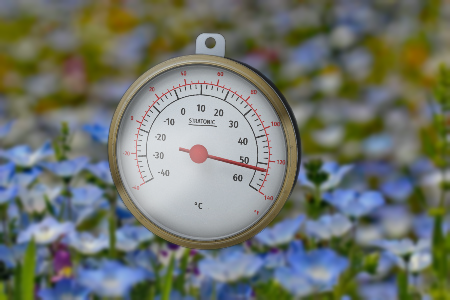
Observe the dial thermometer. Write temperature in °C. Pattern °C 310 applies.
°C 52
